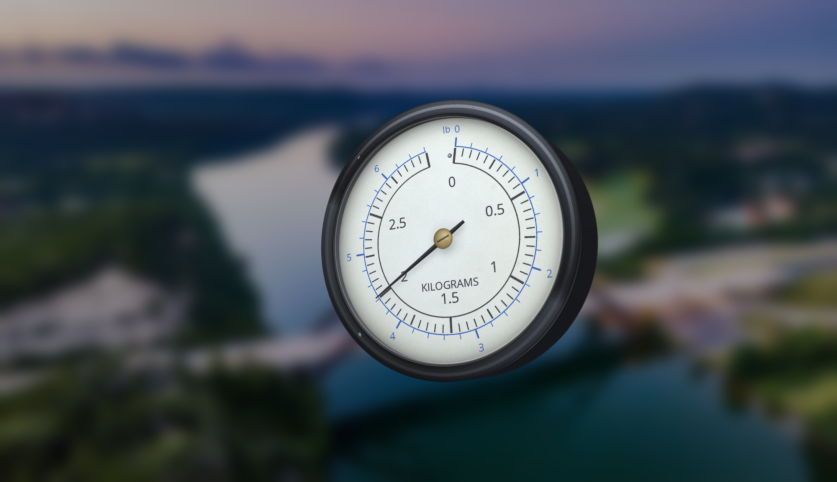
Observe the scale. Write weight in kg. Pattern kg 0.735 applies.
kg 2
